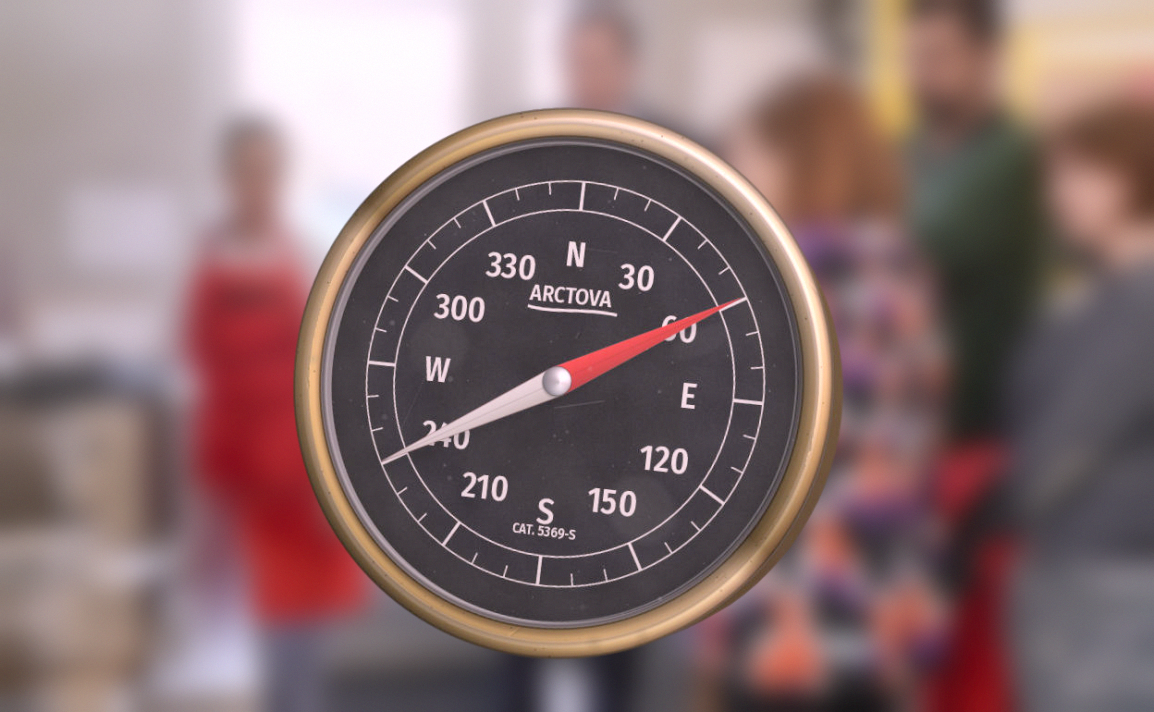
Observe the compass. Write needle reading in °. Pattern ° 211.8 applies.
° 60
